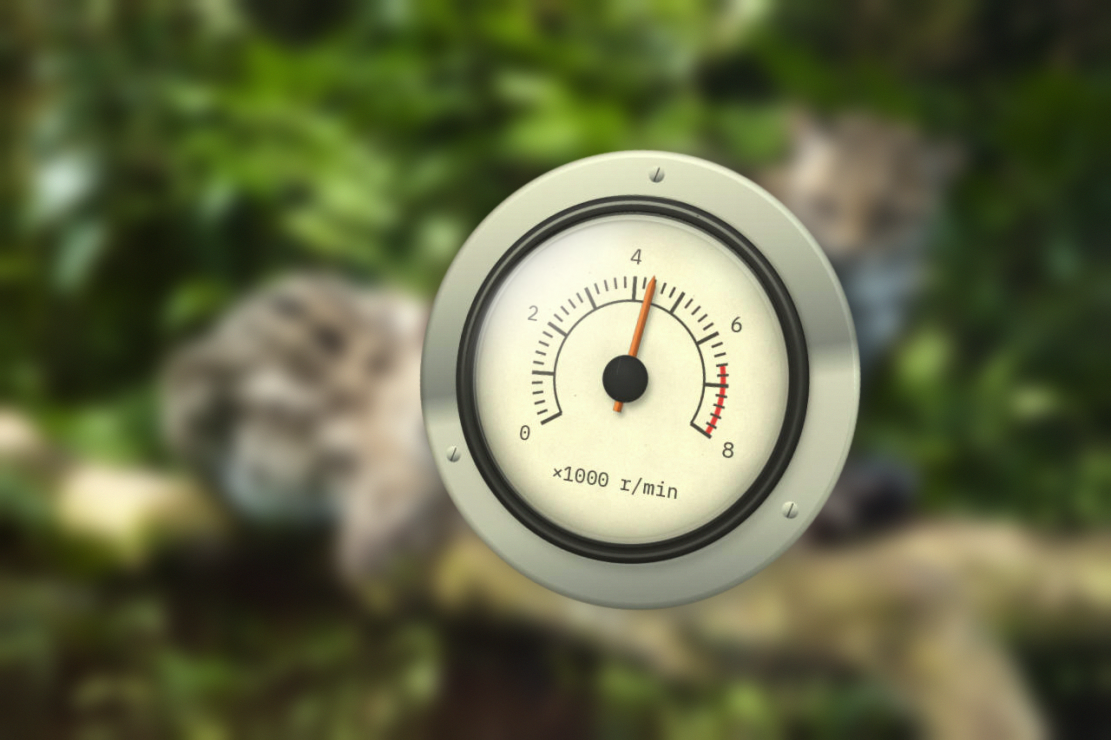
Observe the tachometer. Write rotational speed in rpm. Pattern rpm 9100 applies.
rpm 4400
